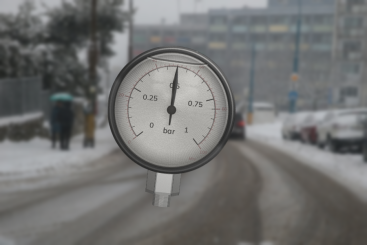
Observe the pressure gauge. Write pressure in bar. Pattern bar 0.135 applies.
bar 0.5
